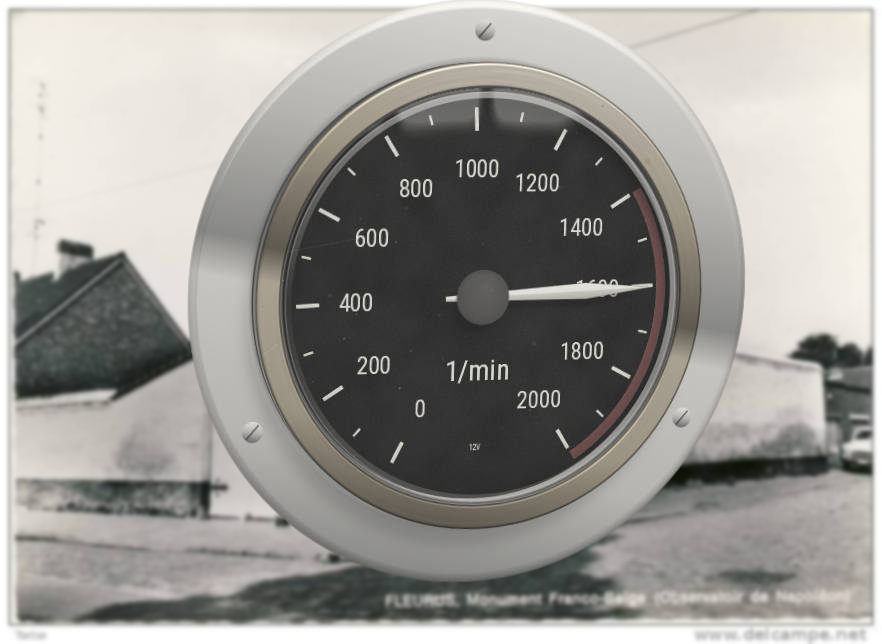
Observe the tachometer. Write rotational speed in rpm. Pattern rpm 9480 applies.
rpm 1600
